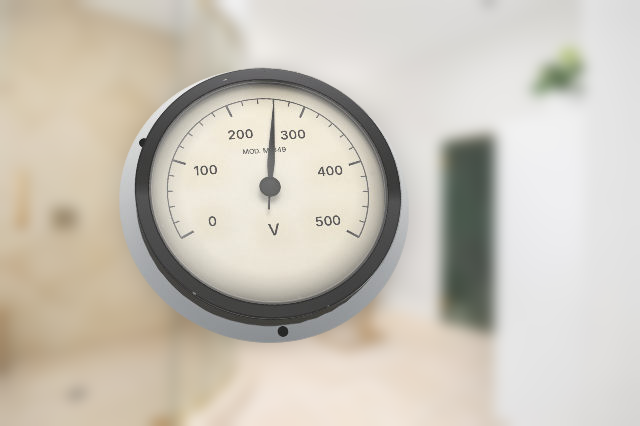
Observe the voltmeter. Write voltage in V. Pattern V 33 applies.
V 260
